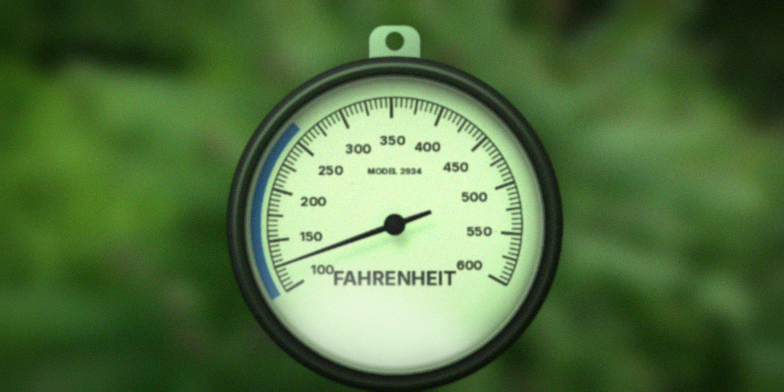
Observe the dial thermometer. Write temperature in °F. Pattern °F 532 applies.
°F 125
